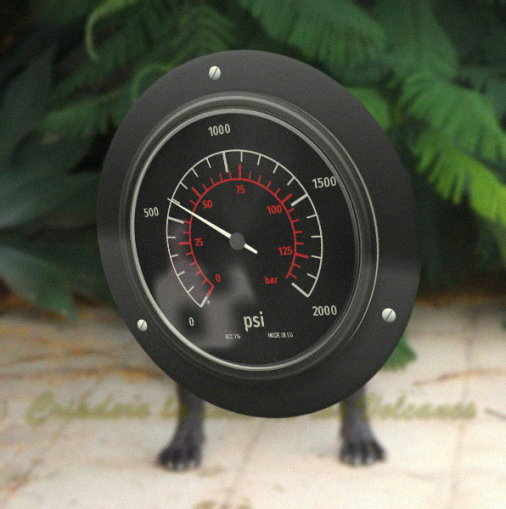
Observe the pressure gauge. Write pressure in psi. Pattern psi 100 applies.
psi 600
